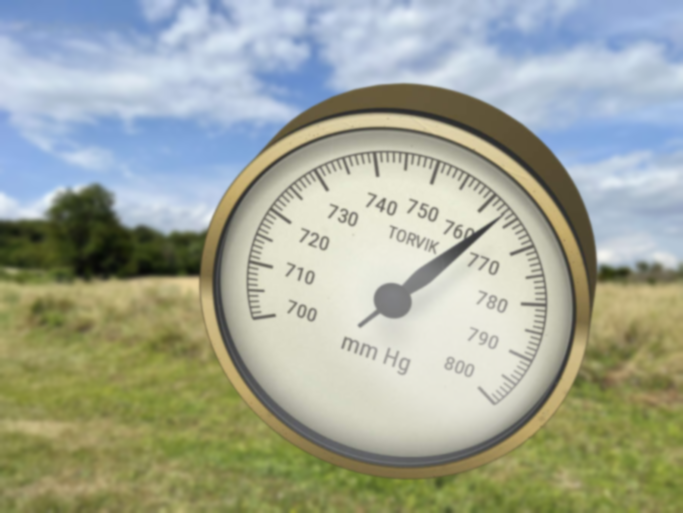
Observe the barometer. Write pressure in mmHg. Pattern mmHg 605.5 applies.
mmHg 763
